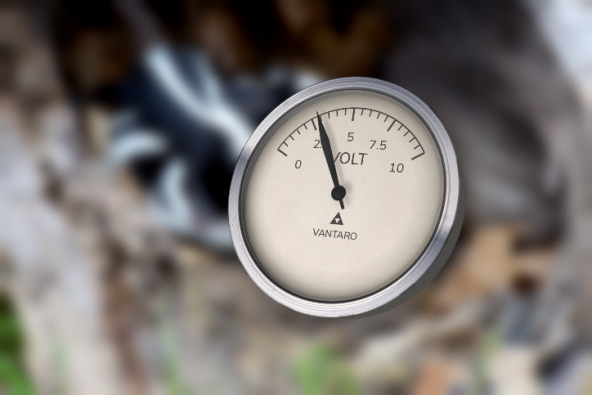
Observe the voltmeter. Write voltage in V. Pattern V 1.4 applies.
V 3
